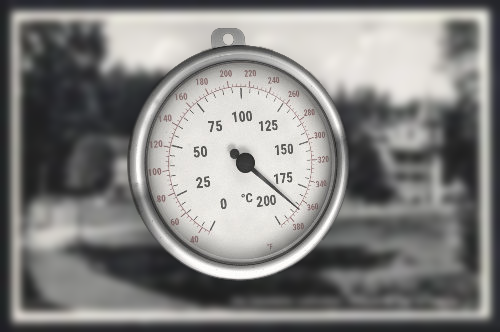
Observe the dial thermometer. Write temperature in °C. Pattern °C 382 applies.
°C 187.5
